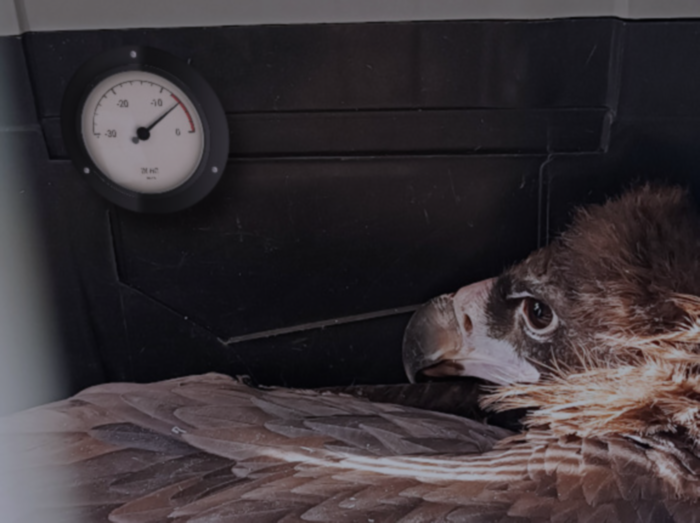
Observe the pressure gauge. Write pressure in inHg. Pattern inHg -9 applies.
inHg -6
